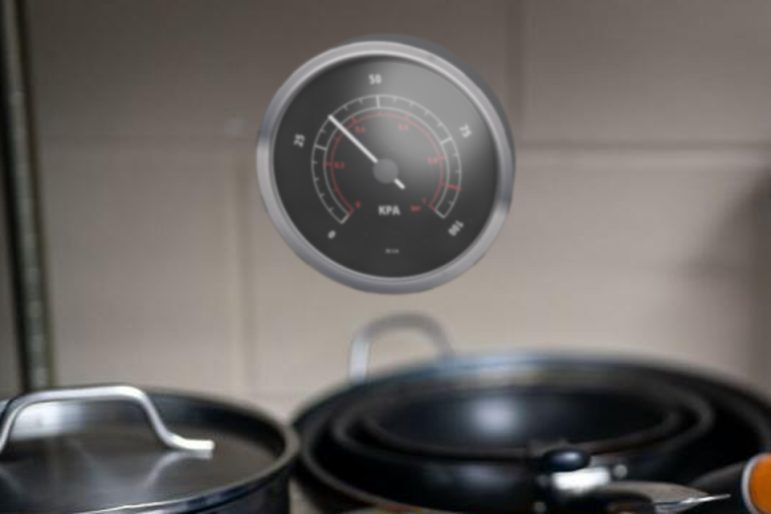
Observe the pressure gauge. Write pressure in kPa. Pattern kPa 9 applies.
kPa 35
